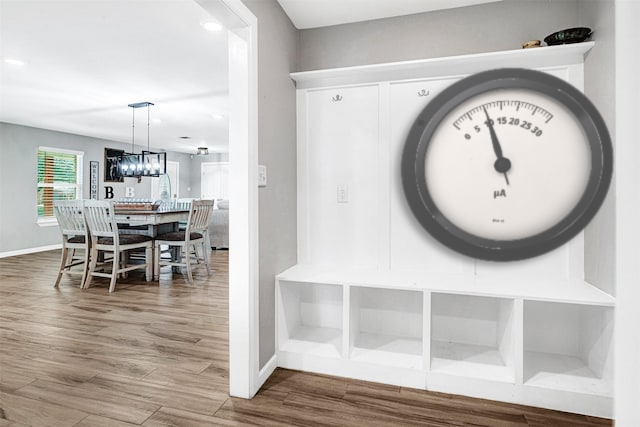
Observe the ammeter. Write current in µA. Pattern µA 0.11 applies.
µA 10
